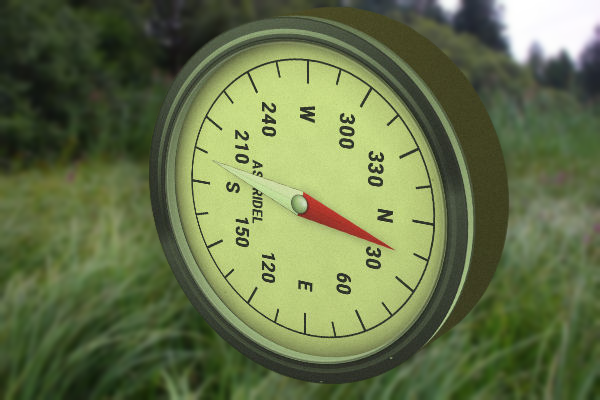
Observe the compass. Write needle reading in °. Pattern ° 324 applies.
° 15
